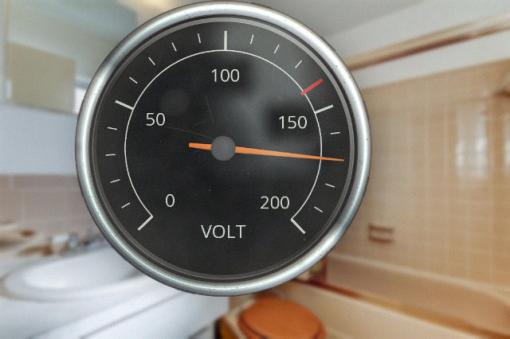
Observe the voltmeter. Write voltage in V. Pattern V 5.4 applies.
V 170
